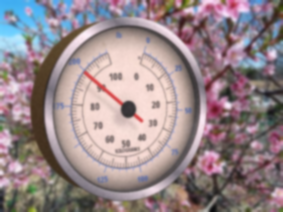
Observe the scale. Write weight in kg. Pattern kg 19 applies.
kg 90
